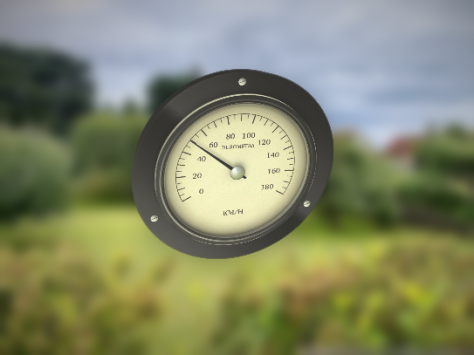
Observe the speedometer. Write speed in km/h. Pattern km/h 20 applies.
km/h 50
